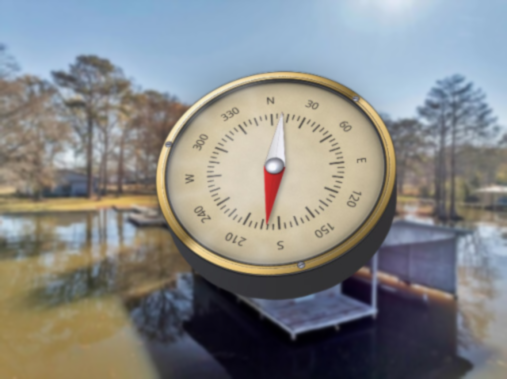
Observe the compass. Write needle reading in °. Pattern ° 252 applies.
° 190
